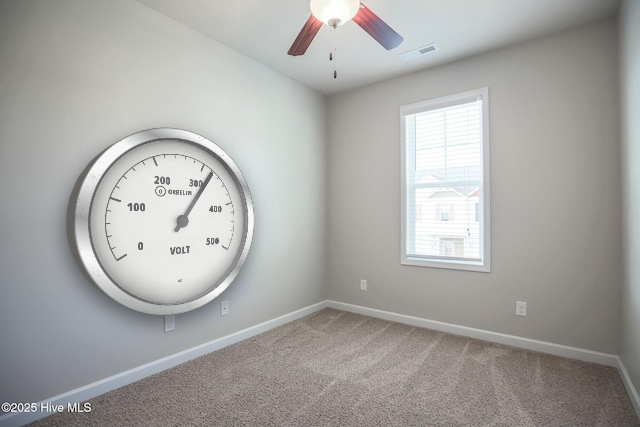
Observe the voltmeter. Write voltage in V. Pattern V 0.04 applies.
V 320
